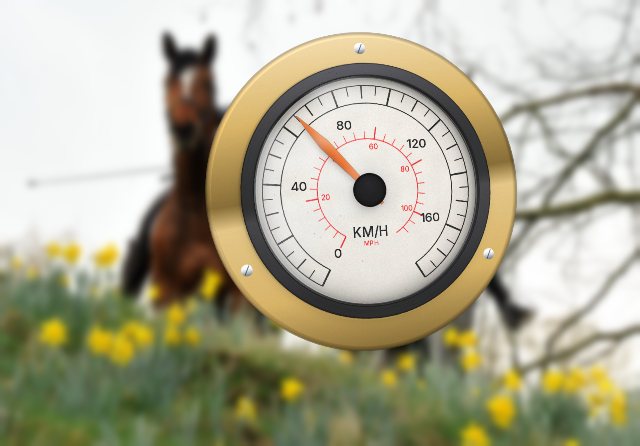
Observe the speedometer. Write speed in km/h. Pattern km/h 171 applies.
km/h 65
